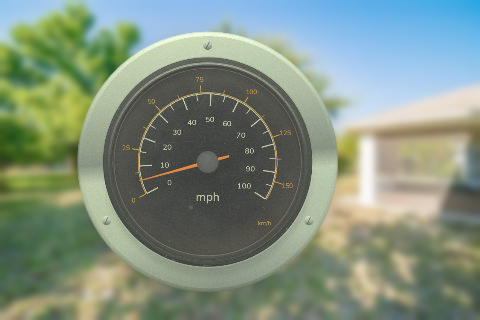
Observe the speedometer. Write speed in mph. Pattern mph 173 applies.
mph 5
